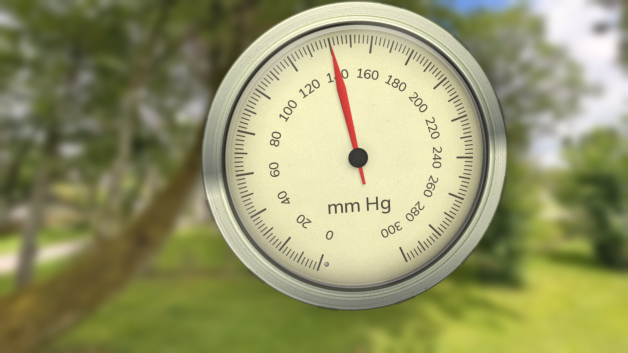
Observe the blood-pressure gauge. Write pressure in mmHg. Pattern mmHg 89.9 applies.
mmHg 140
